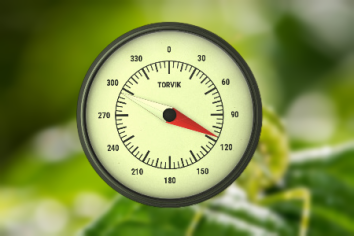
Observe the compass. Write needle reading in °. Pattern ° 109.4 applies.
° 115
